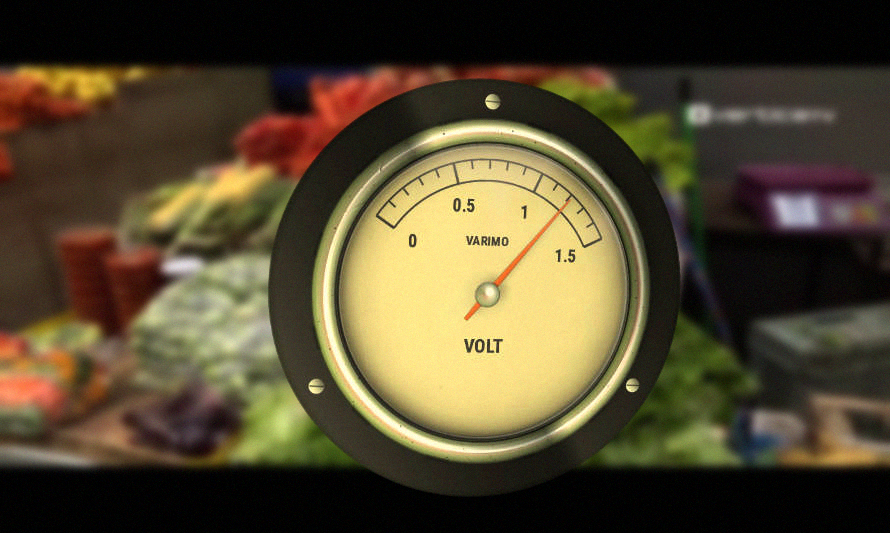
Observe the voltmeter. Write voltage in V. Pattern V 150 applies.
V 1.2
